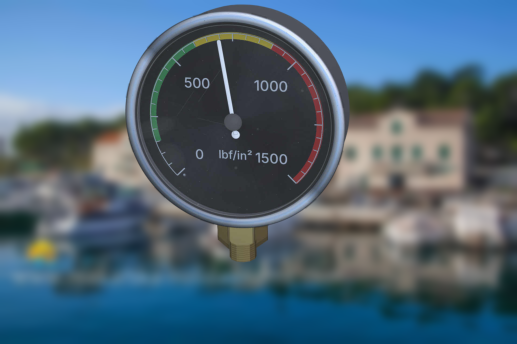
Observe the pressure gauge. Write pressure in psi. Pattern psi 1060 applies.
psi 700
